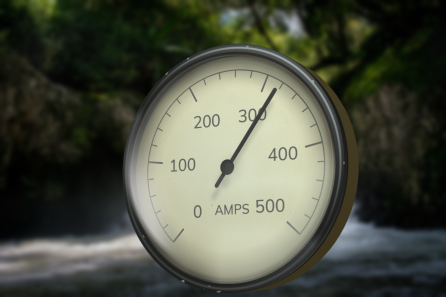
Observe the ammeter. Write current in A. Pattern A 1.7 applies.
A 320
